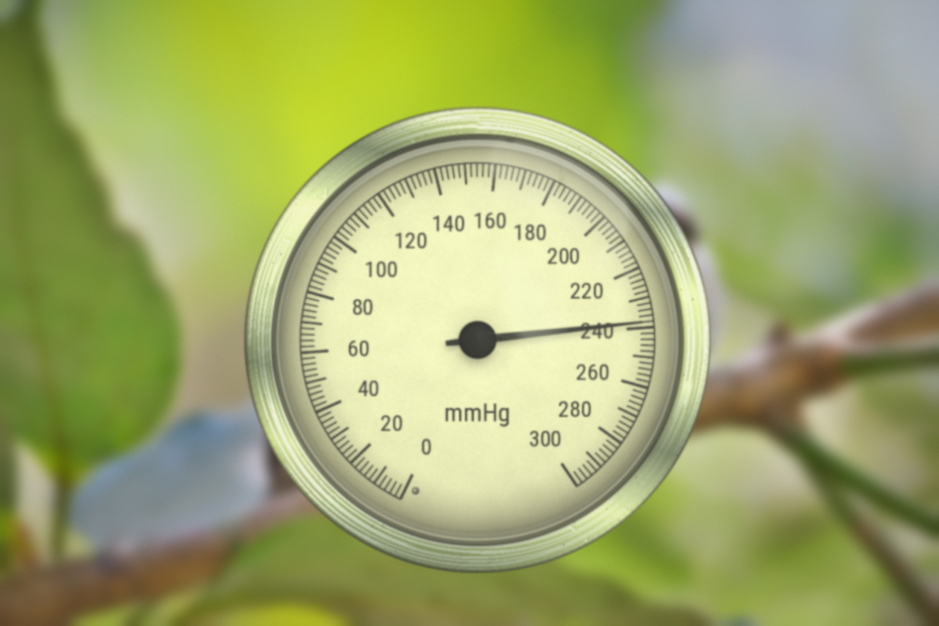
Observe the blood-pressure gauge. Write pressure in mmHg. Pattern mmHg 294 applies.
mmHg 238
